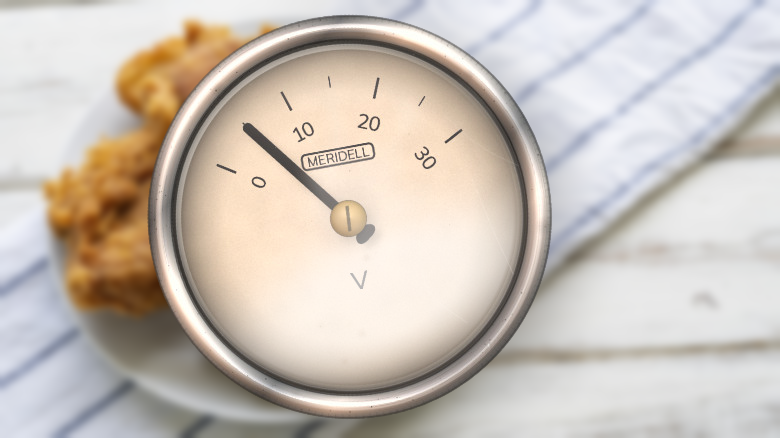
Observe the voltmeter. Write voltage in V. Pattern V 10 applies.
V 5
